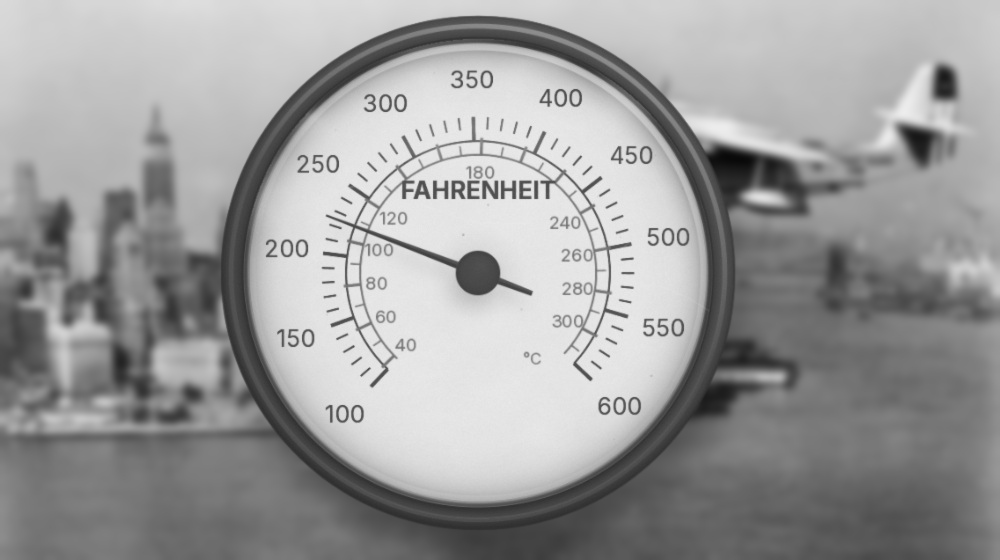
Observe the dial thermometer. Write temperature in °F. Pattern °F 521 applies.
°F 225
